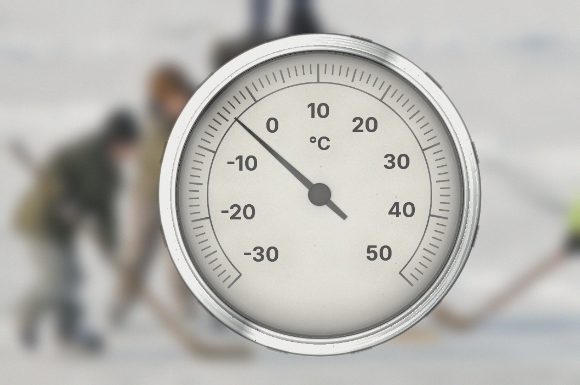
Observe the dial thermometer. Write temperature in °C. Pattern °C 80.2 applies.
°C -4
